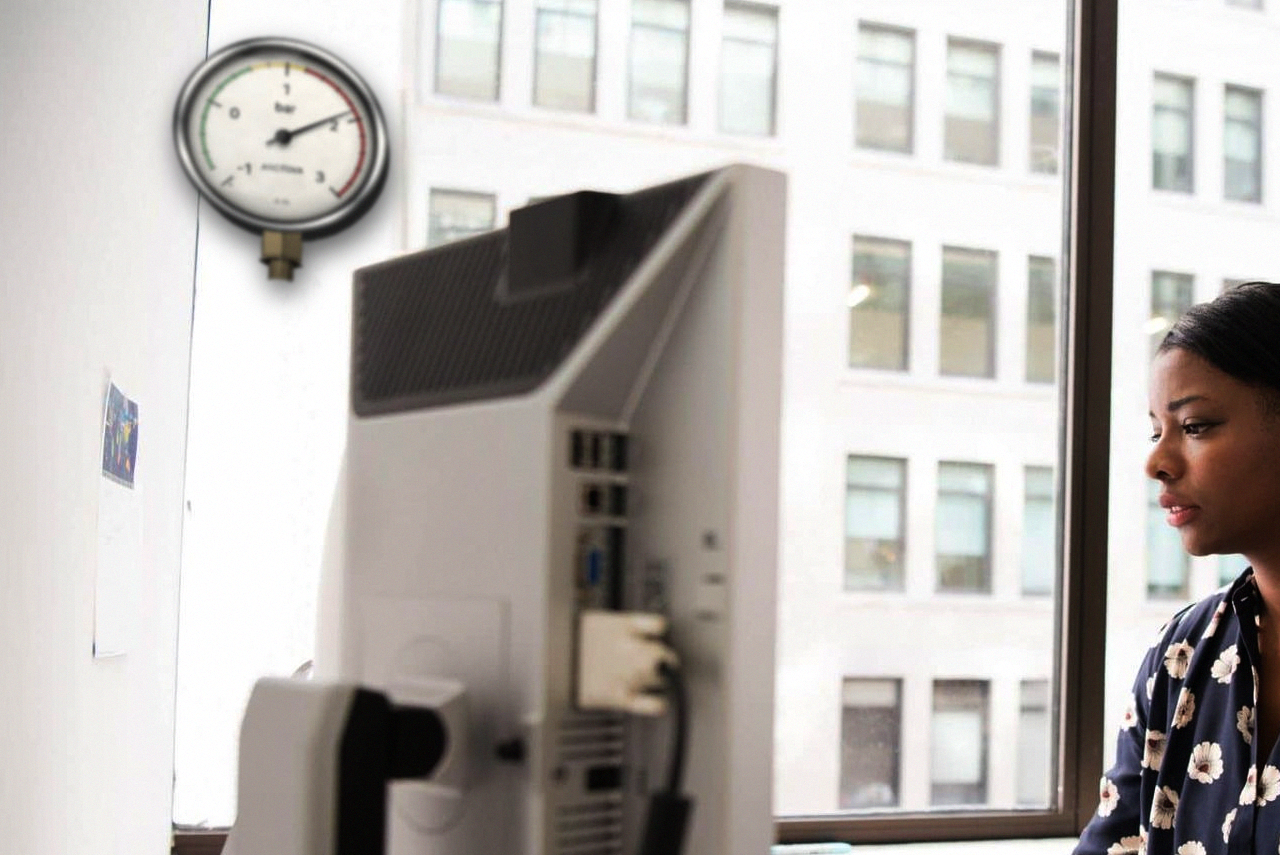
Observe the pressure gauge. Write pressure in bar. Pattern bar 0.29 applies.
bar 1.9
